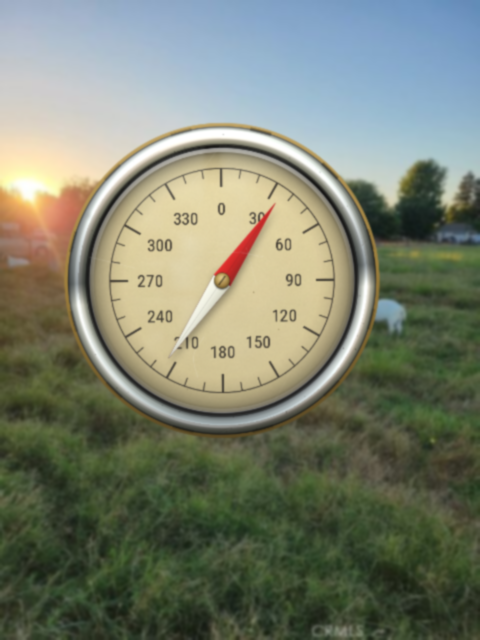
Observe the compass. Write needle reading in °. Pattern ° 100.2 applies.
° 35
